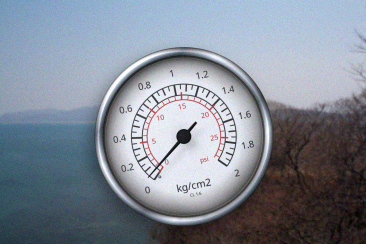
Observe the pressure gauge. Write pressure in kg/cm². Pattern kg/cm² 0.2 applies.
kg/cm² 0.05
